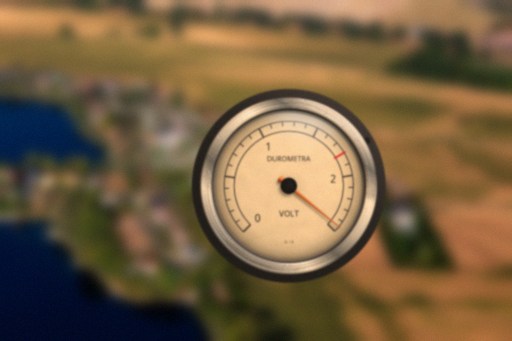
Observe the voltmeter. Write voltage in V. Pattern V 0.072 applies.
V 2.45
